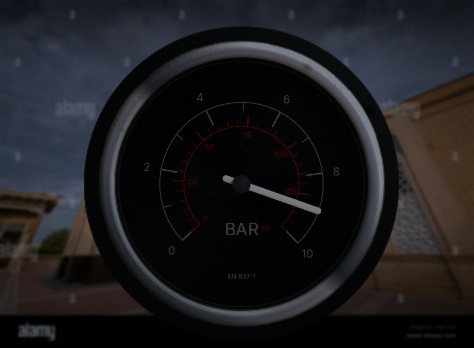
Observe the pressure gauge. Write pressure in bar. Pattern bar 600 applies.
bar 9
